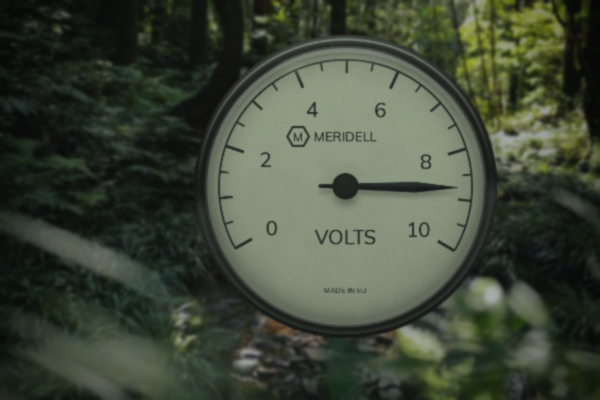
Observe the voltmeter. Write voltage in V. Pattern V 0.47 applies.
V 8.75
